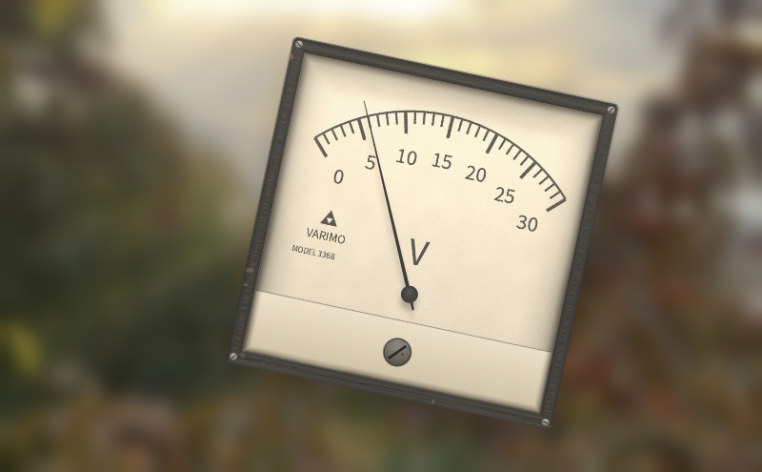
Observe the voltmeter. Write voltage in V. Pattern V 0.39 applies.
V 6
